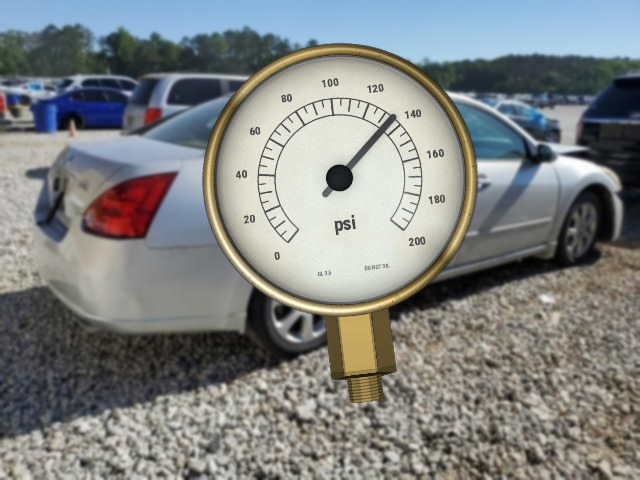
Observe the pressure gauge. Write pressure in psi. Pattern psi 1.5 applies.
psi 135
